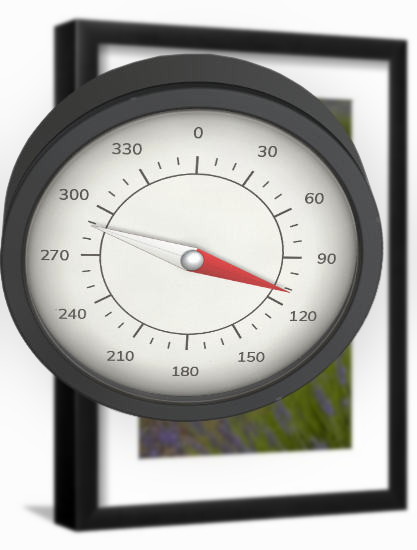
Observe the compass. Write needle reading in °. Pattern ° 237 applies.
° 110
